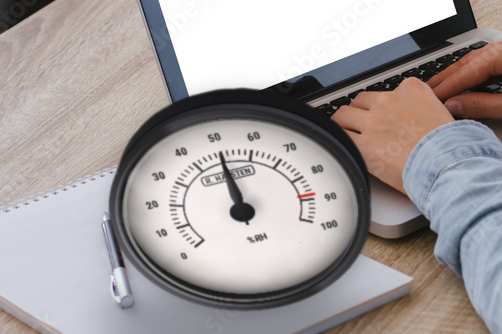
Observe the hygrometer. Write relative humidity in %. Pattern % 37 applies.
% 50
